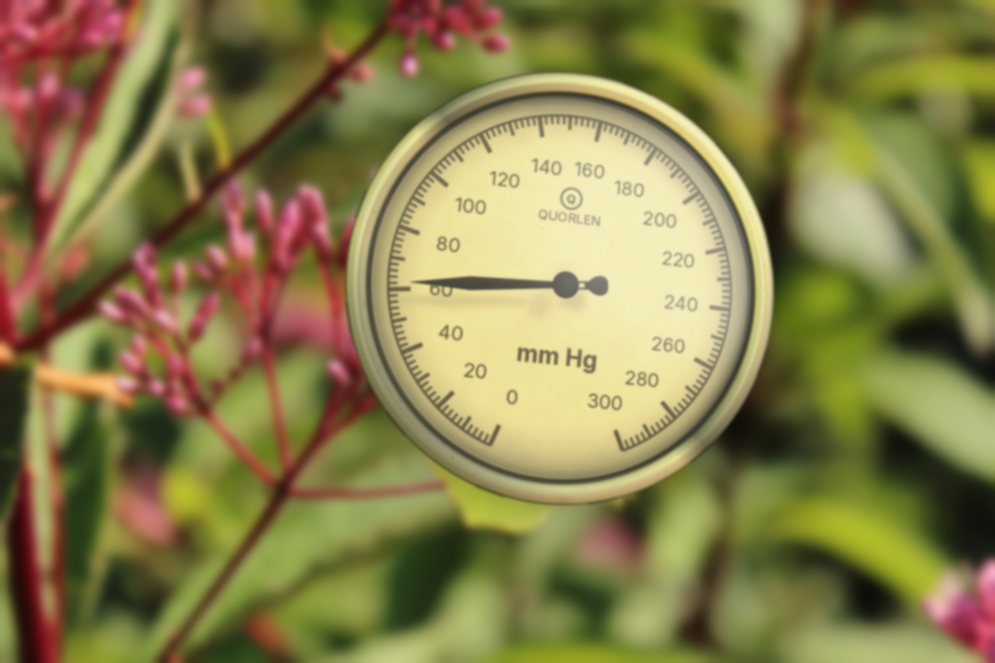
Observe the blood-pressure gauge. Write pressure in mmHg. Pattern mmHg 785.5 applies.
mmHg 62
